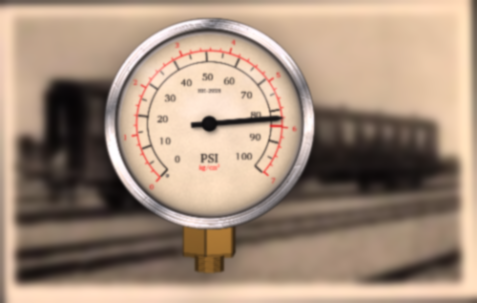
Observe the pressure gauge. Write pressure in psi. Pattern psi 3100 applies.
psi 82.5
